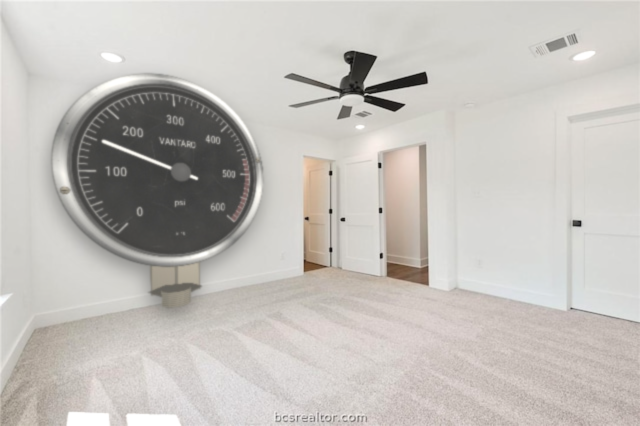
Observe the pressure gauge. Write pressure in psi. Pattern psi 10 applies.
psi 150
